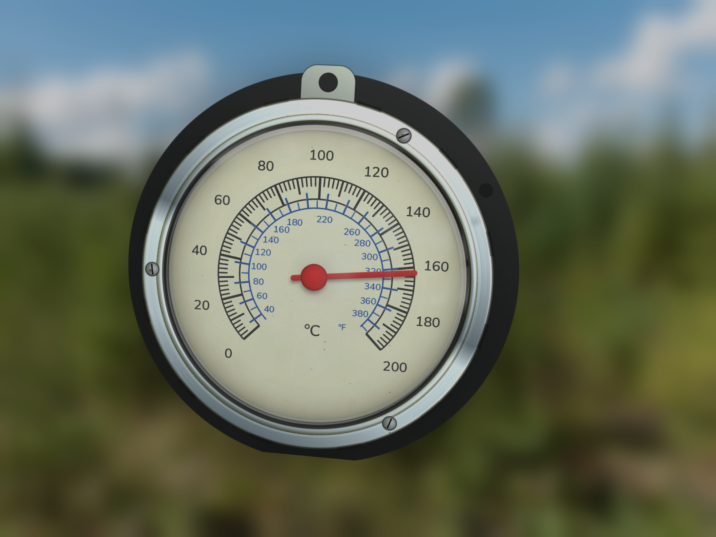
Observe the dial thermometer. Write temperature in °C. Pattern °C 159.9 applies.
°C 162
